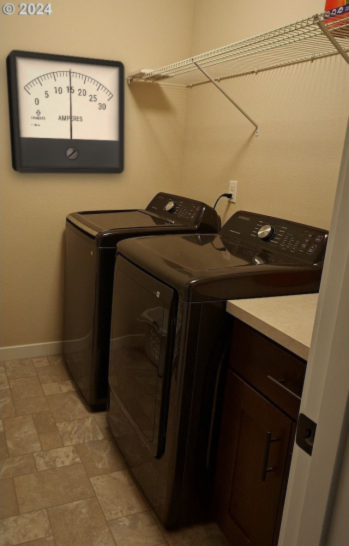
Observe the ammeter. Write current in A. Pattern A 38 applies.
A 15
